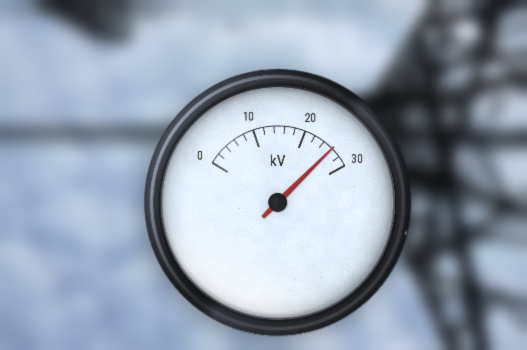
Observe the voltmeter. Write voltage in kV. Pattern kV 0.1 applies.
kV 26
